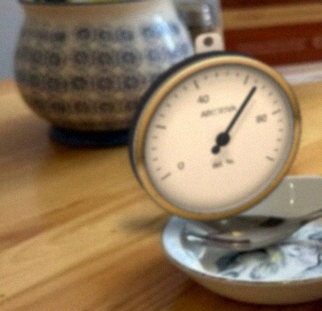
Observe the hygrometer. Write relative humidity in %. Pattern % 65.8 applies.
% 64
